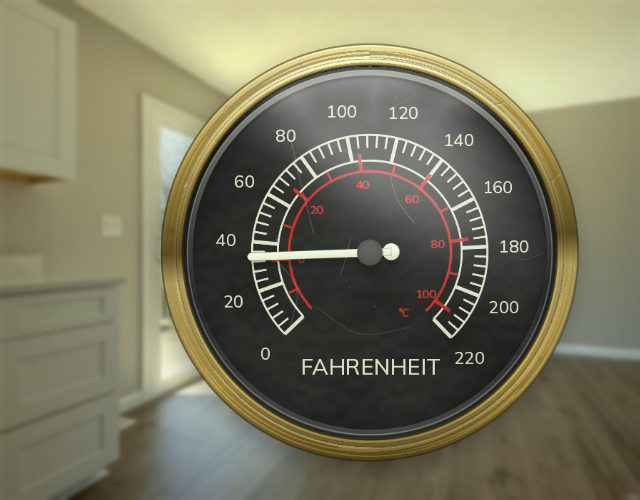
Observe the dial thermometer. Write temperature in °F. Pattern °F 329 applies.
°F 34
